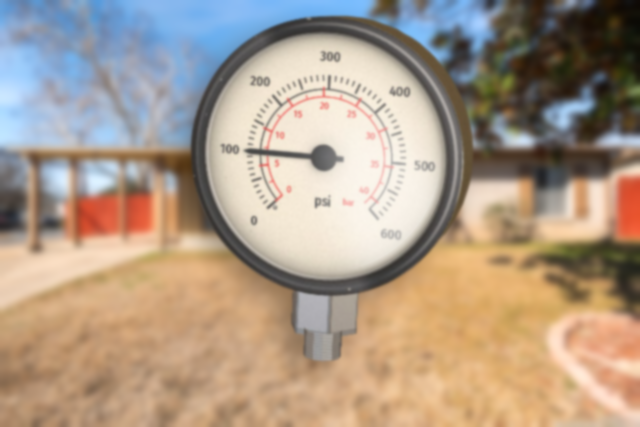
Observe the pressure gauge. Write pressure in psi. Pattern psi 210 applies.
psi 100
